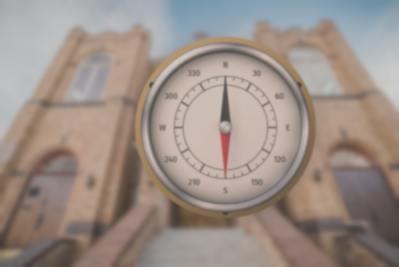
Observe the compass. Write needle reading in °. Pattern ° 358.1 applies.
° 180
